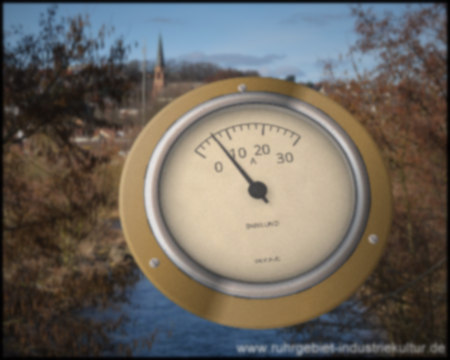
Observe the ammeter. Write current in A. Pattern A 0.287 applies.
A 6
